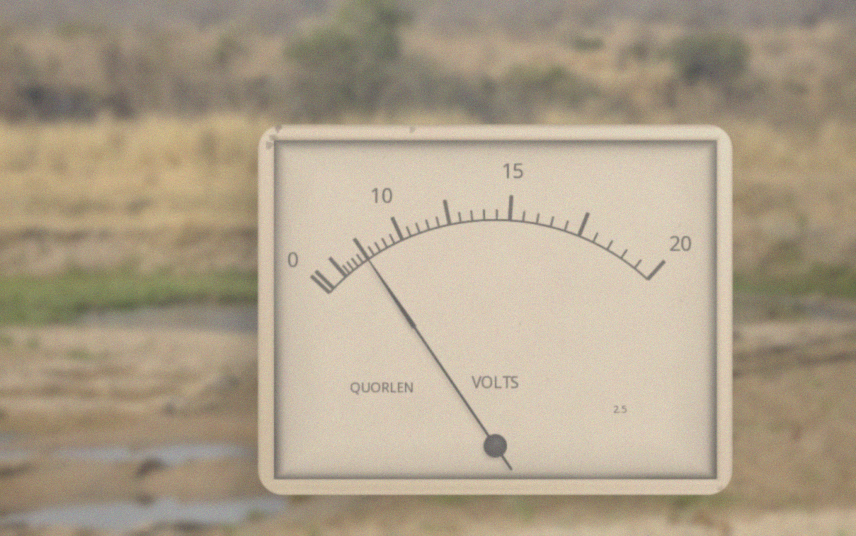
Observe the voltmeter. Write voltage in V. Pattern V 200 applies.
V 7.5
